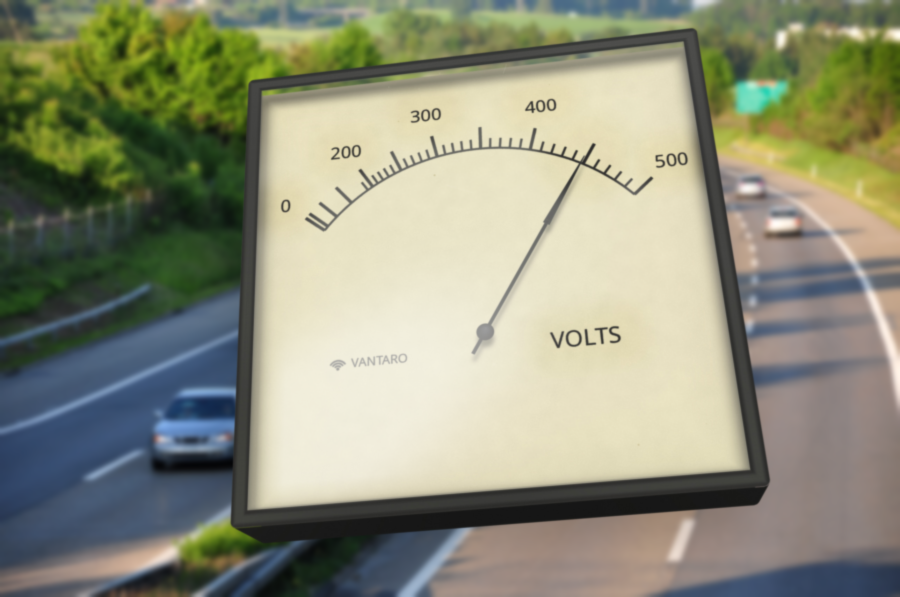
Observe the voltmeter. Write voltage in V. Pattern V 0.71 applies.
V 450
